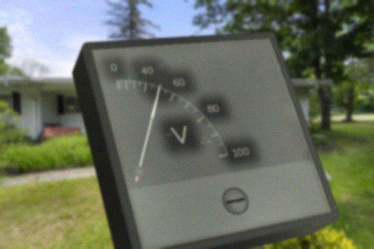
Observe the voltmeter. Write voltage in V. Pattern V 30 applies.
V 50
